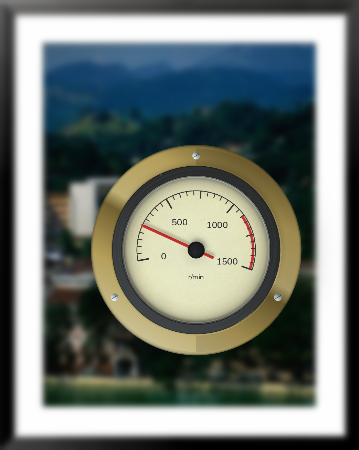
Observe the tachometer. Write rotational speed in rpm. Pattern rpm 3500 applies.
rpm 250
